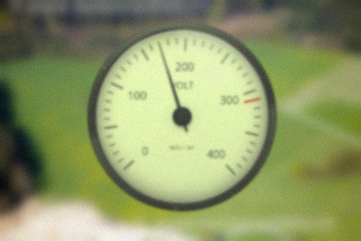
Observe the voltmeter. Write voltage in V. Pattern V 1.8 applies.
V 170
